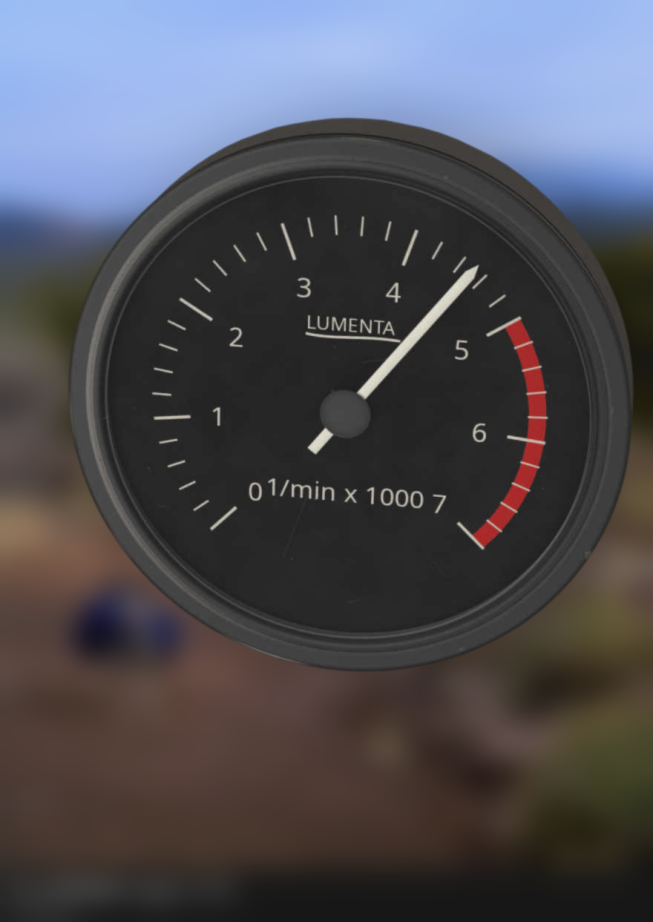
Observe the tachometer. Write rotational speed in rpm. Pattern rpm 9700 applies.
rpm 4500
